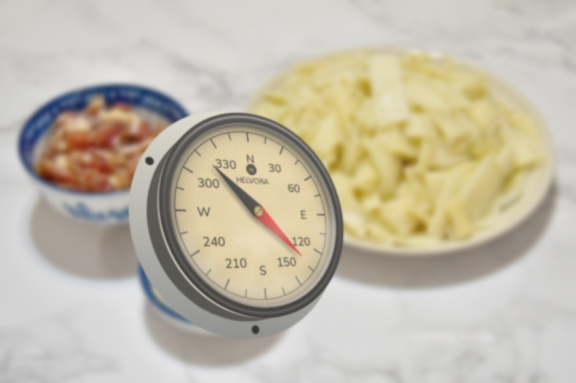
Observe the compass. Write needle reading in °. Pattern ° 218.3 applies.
° 135
